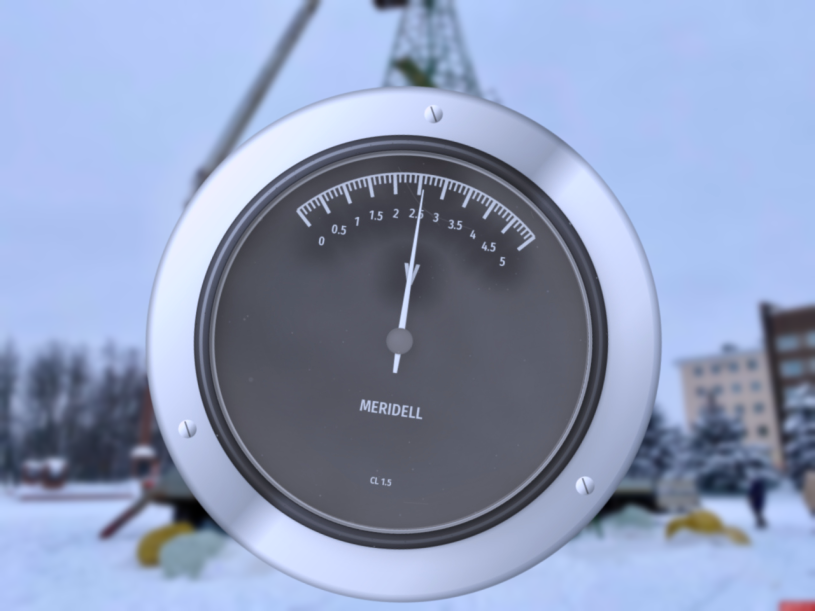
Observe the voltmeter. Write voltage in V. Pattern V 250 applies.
V 2.6
